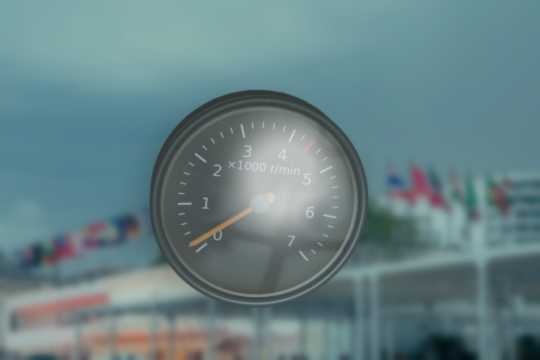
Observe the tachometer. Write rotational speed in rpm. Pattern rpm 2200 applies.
rpm 200
